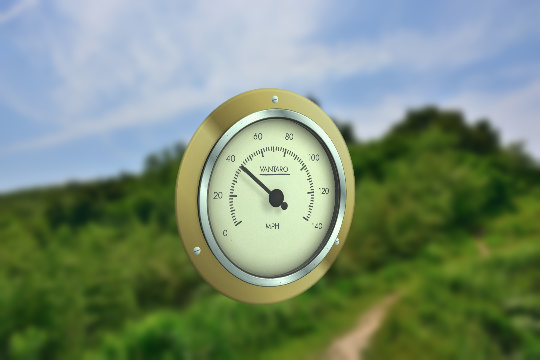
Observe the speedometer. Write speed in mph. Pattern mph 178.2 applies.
mph 40
